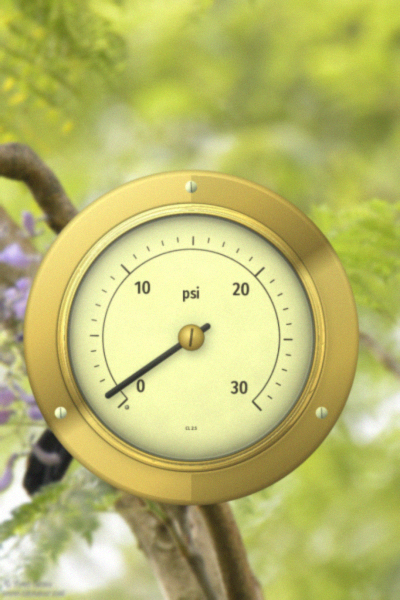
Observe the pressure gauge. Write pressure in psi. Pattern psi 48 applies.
psi 1
